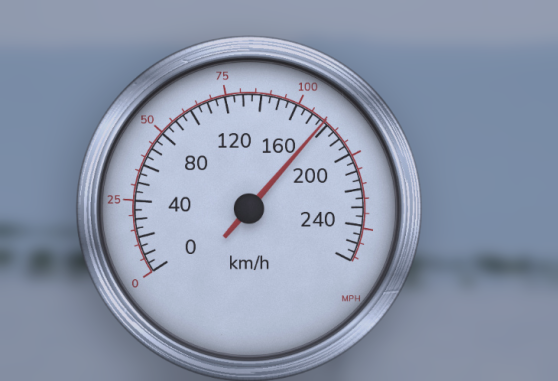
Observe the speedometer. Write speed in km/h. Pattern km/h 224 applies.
km/h 177.5
